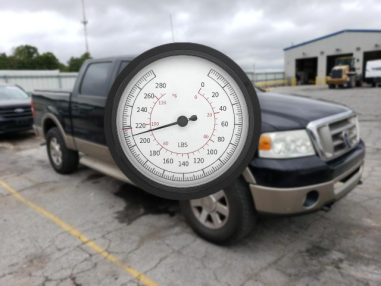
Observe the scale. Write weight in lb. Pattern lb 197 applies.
lb 210
